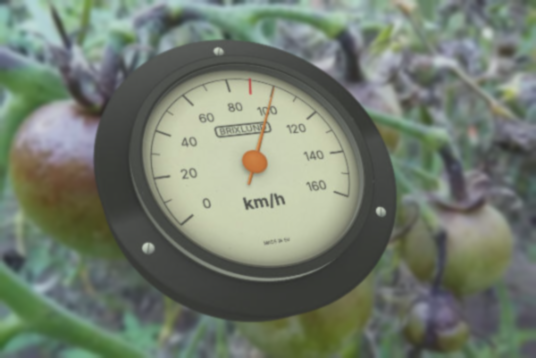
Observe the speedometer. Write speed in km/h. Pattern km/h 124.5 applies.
km/h 100
